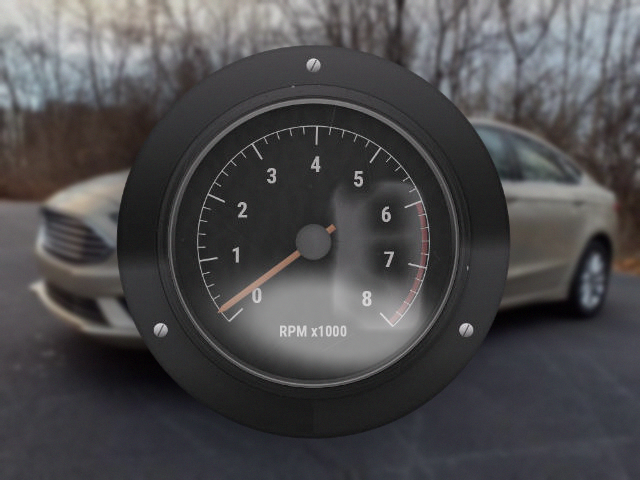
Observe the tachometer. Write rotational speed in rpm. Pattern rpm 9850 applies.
rpm 200
